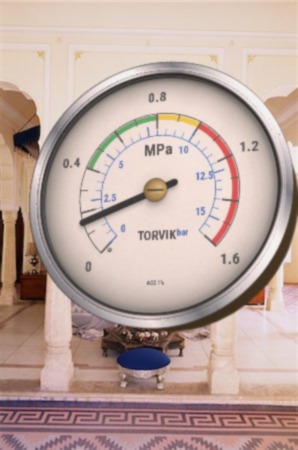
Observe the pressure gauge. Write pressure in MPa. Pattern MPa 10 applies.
MPa 0.15
